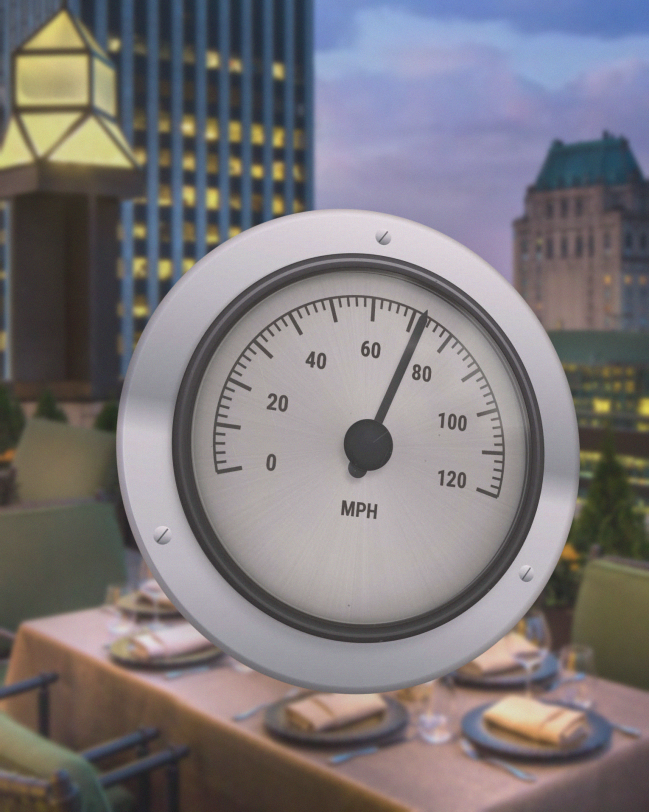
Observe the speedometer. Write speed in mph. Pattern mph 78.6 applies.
mph 72
